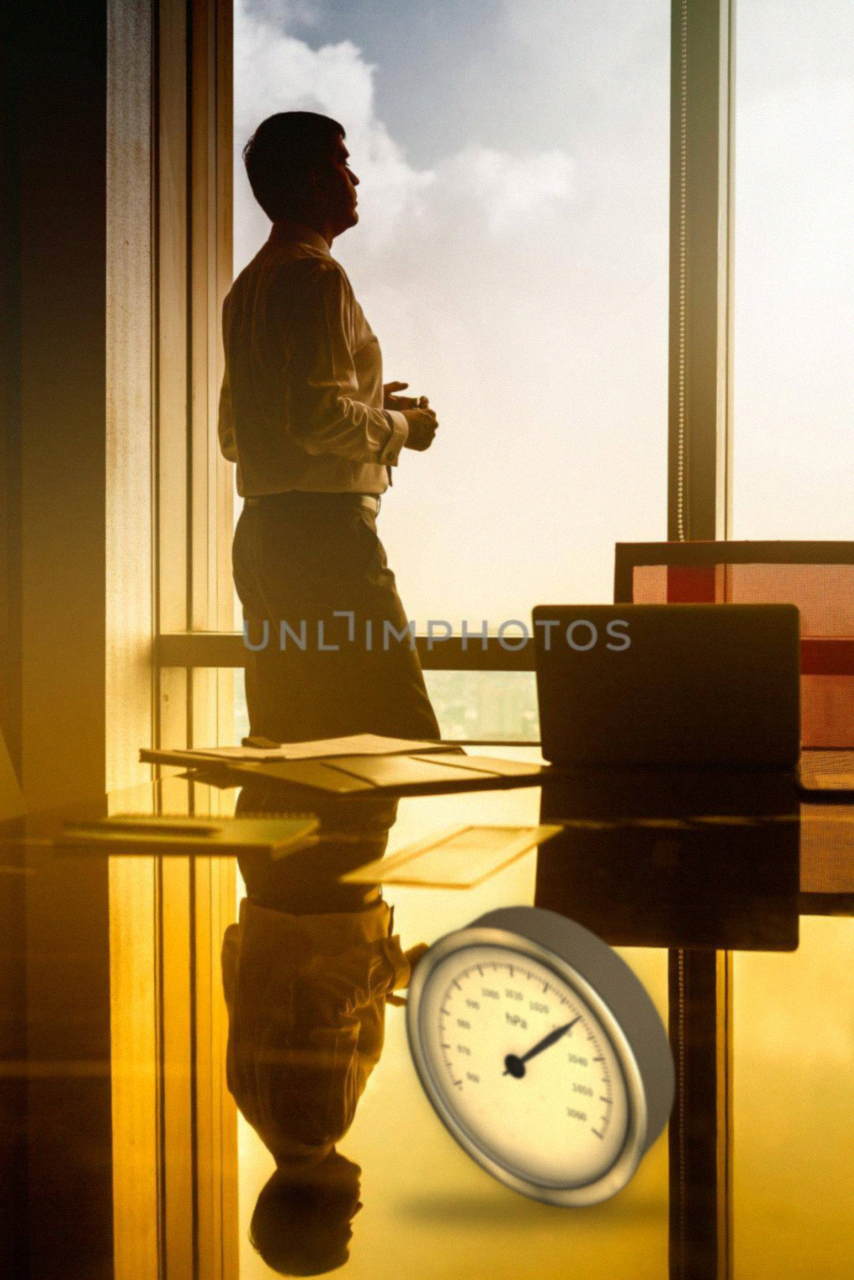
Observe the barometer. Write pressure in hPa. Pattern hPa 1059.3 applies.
hPa 1030
